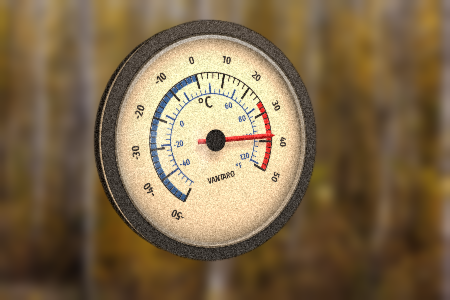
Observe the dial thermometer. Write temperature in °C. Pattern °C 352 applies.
°C 38
